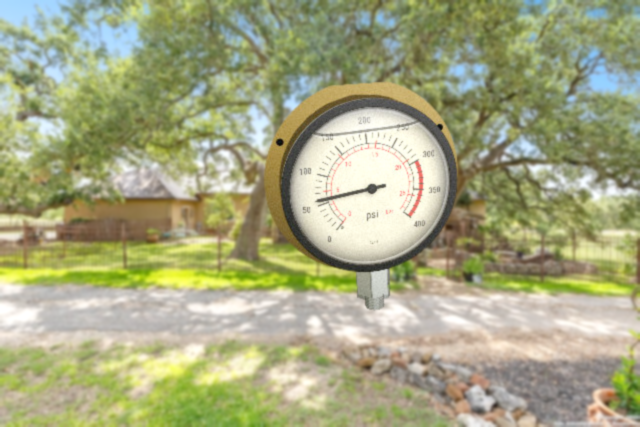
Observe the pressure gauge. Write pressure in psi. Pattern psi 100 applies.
psi 60
